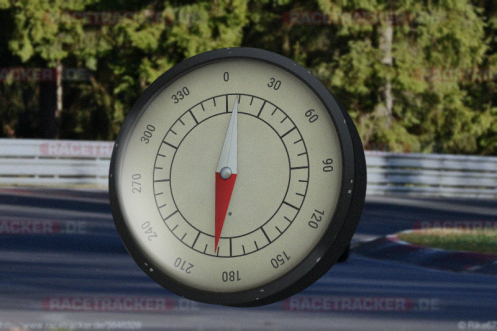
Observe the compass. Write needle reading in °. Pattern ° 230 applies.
° 190
